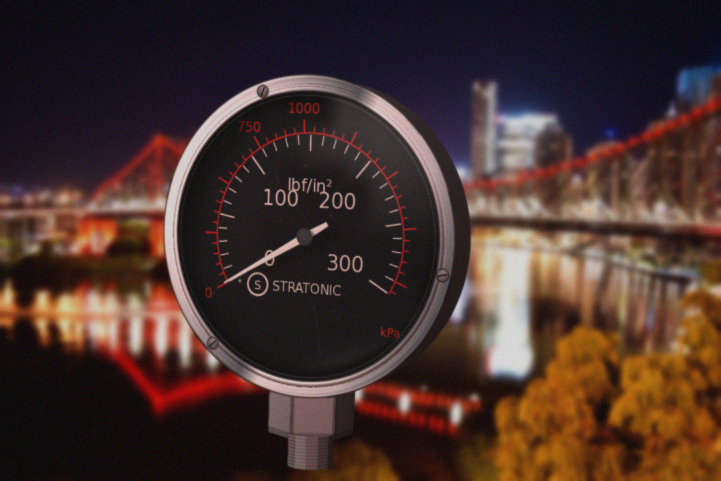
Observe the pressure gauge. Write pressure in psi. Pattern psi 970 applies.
psi 0
